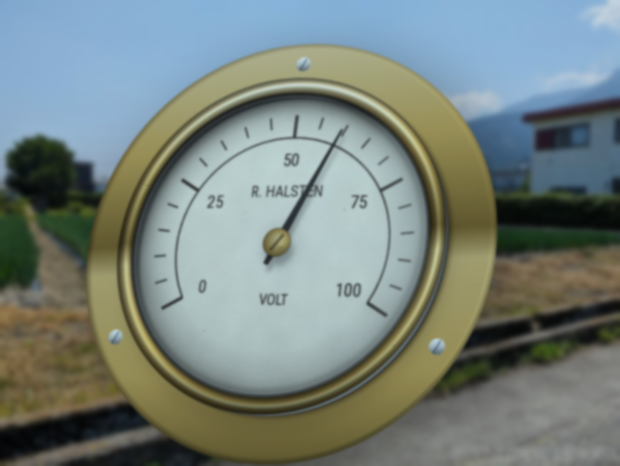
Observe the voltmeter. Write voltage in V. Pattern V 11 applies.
V 60
